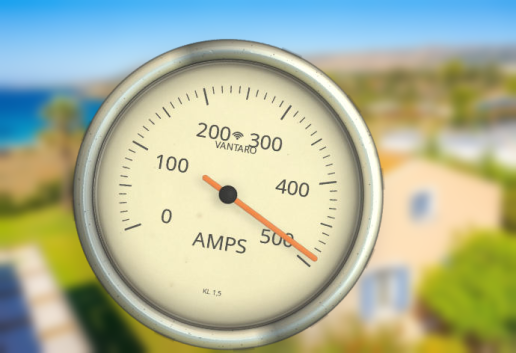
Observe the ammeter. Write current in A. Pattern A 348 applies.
A 490
